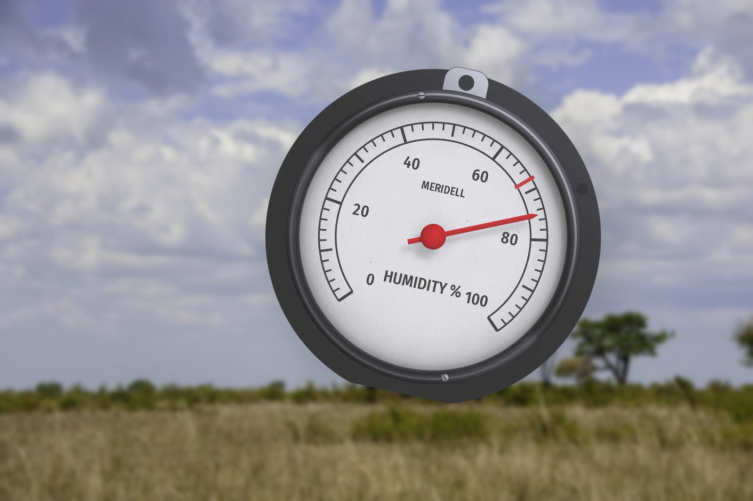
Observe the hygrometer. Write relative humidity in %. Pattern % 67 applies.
% 75
